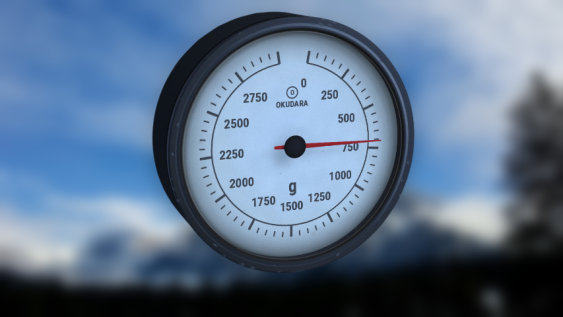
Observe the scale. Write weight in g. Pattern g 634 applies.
g 700
